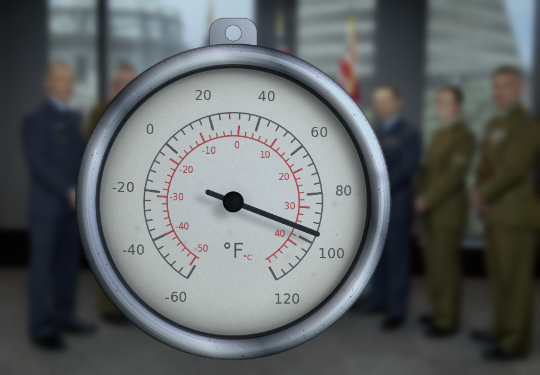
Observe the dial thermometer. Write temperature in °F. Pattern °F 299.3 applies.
°F 96
